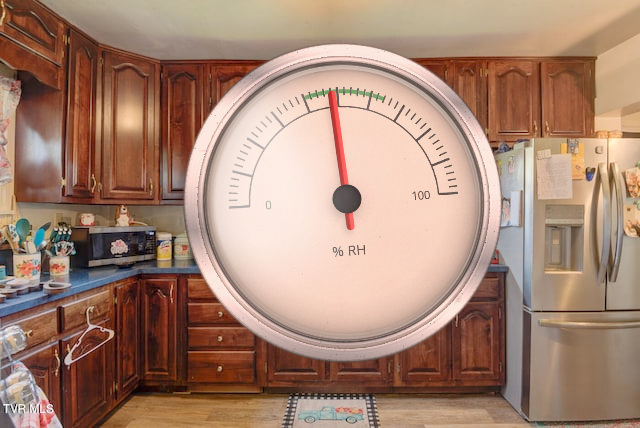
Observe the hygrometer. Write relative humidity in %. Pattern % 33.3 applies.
% 48
